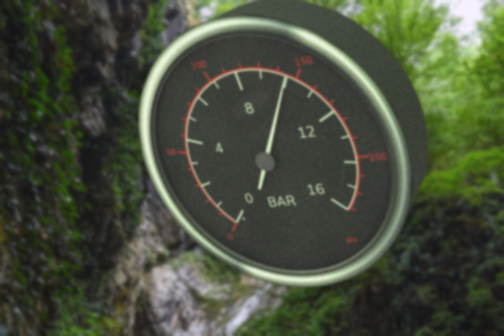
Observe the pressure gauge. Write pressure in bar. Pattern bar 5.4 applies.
bar 10
